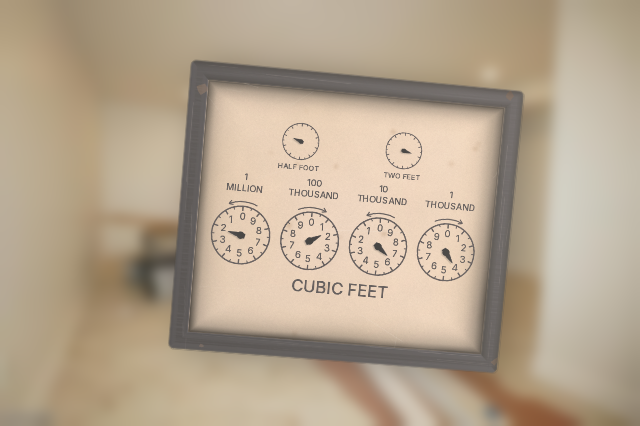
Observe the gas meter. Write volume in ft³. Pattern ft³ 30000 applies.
ft³ 216400
